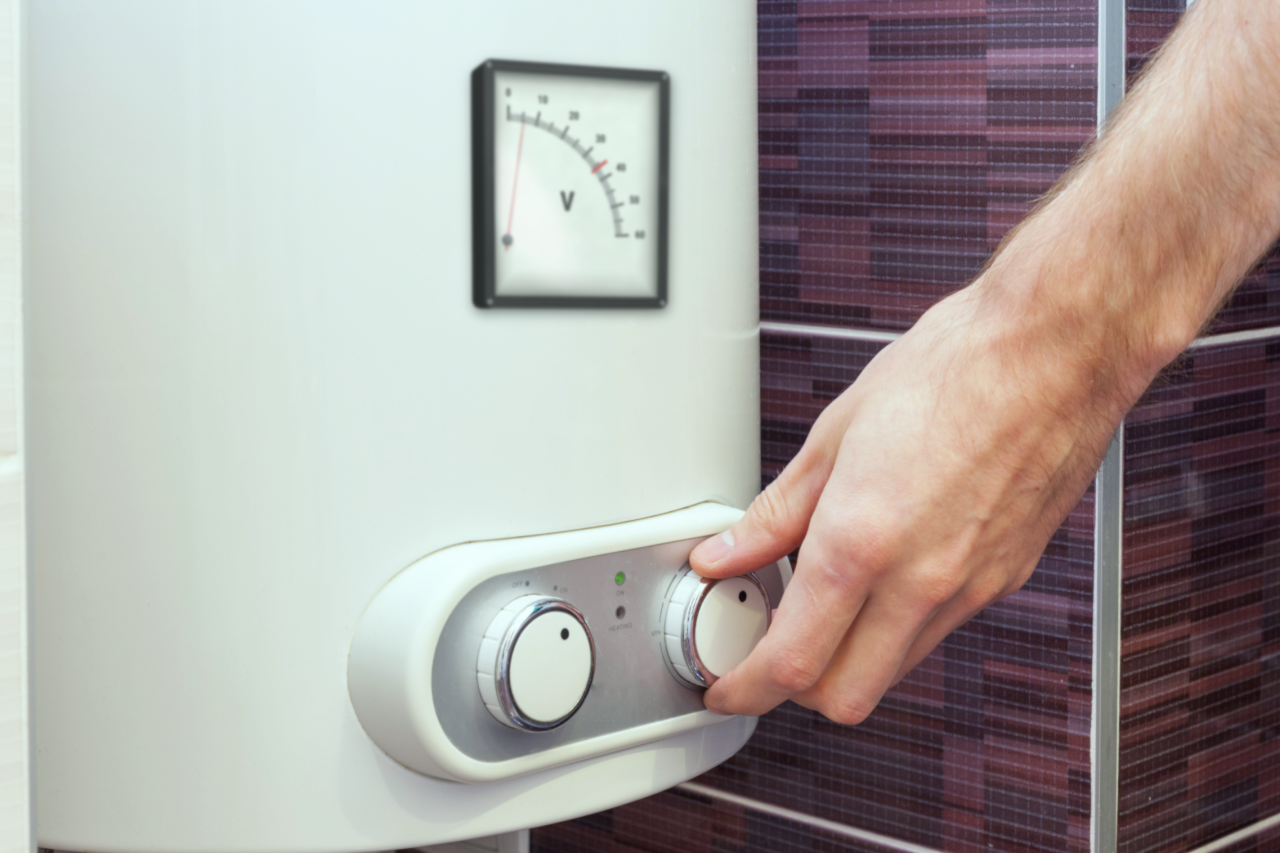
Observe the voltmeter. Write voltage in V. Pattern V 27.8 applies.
V 5
